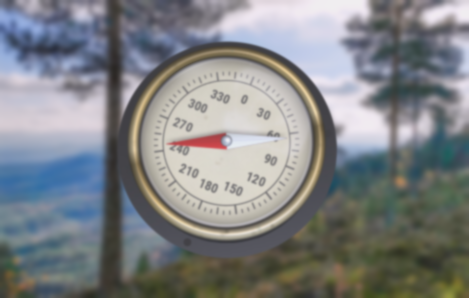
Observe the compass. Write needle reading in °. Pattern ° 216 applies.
° 245
